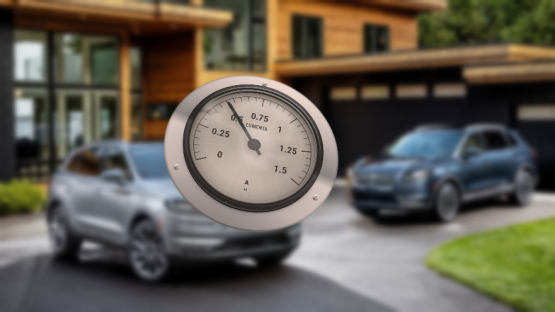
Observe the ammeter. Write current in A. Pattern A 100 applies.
A 0.5
